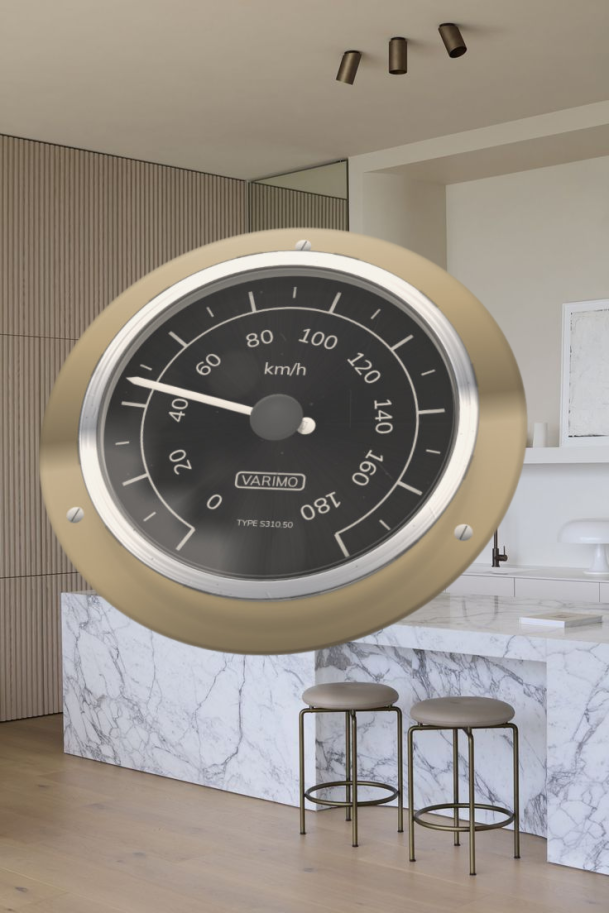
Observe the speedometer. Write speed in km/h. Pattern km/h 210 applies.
km/h 45
